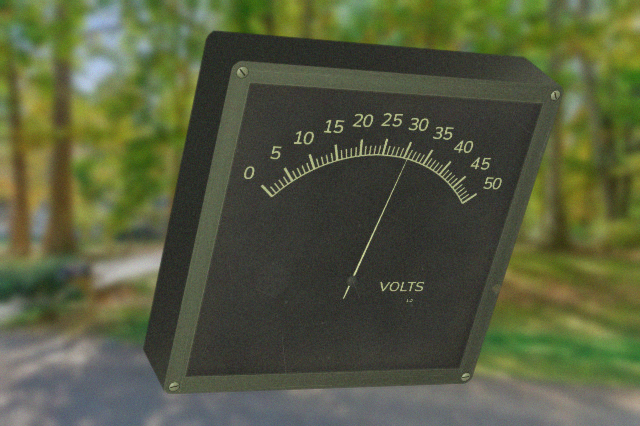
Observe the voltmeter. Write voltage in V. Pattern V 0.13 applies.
V 30
